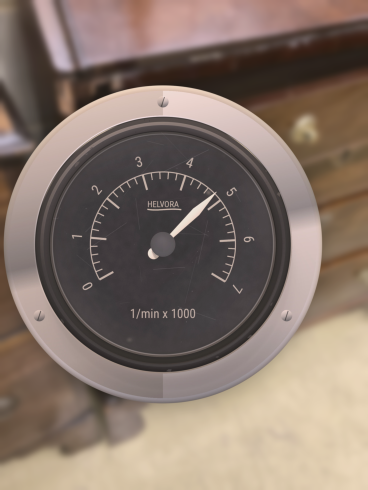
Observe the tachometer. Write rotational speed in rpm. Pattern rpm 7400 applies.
rpm 4800
